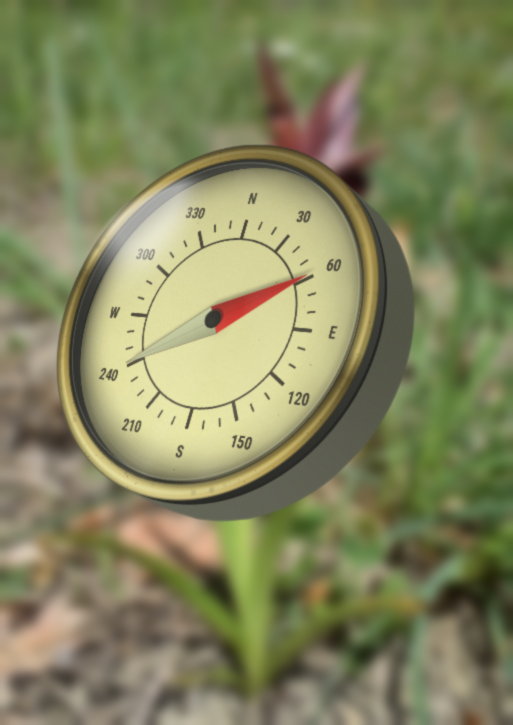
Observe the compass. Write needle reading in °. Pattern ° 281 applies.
° 60
